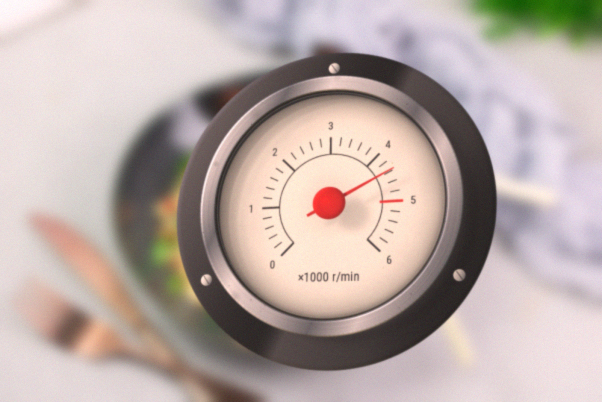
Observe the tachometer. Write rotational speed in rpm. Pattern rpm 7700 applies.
rpm 4400
